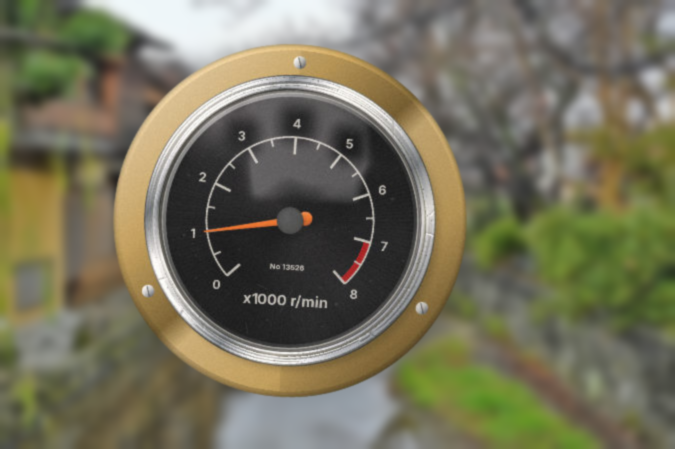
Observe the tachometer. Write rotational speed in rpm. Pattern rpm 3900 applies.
rpm 1000
